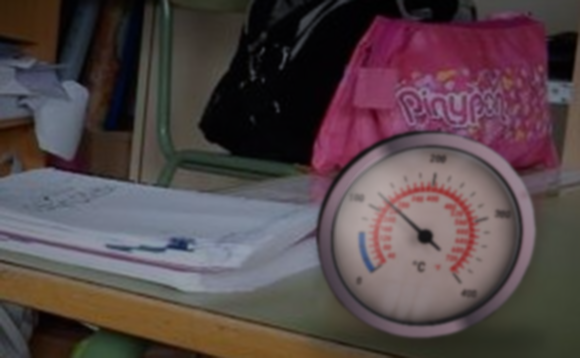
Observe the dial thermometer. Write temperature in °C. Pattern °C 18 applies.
°C 120
